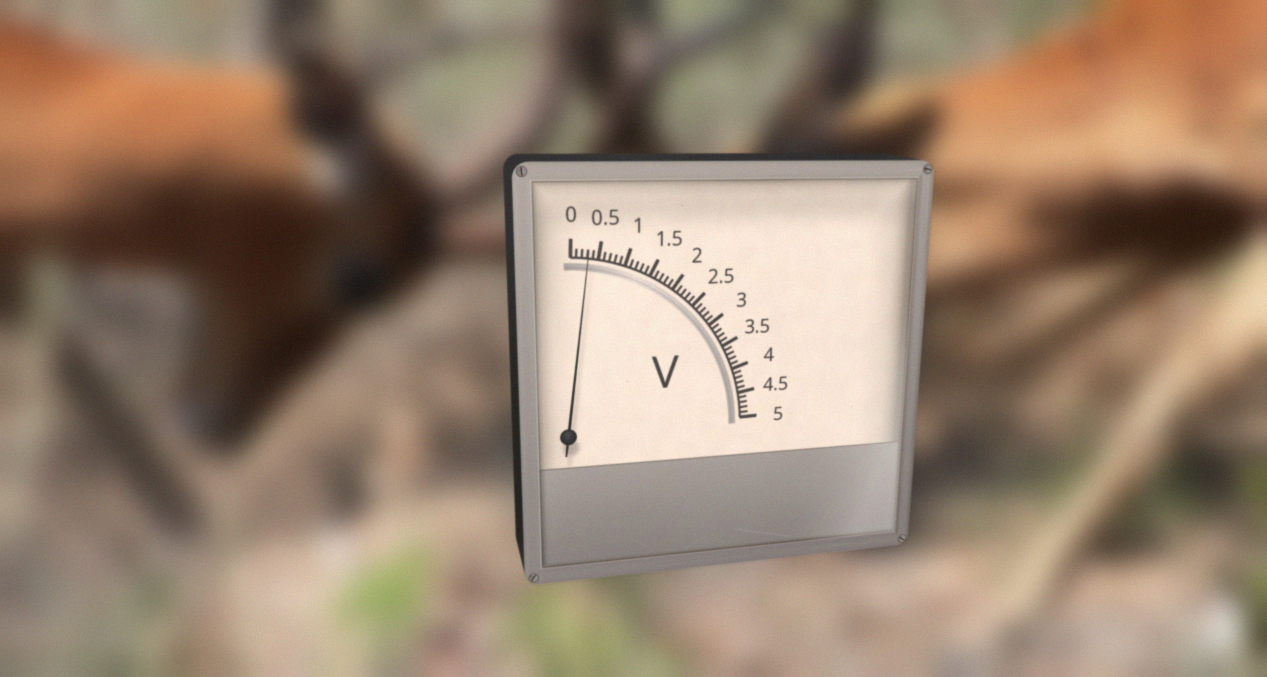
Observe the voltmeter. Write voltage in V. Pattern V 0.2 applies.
V 0.3
